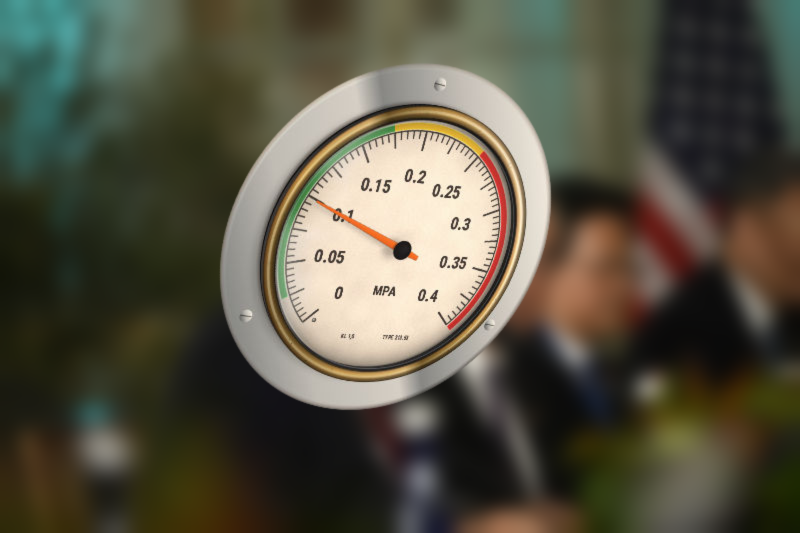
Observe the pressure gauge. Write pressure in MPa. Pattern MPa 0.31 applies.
MPa 0.1
